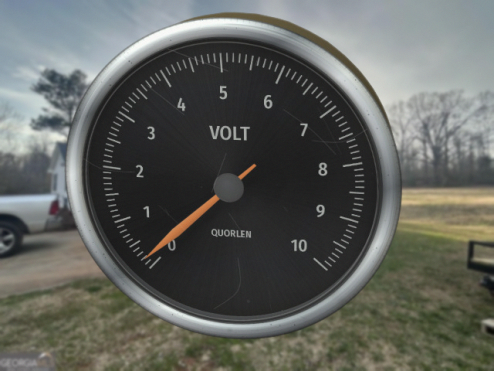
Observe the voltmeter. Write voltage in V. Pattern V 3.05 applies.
V 0.2
